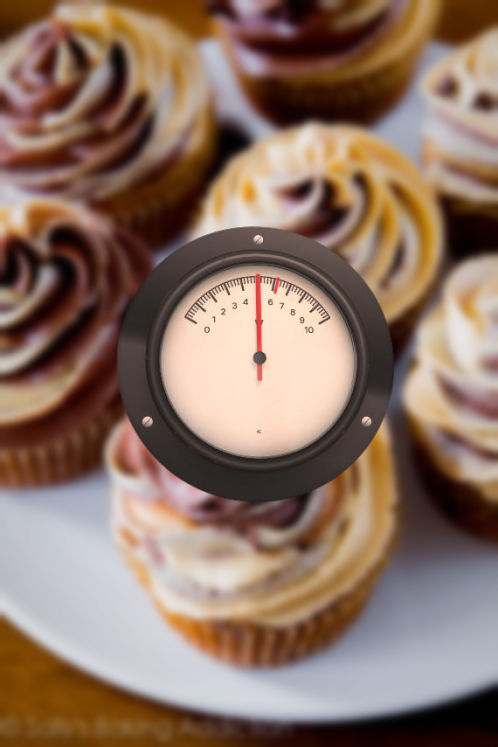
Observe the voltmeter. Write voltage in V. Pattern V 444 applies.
V 5
